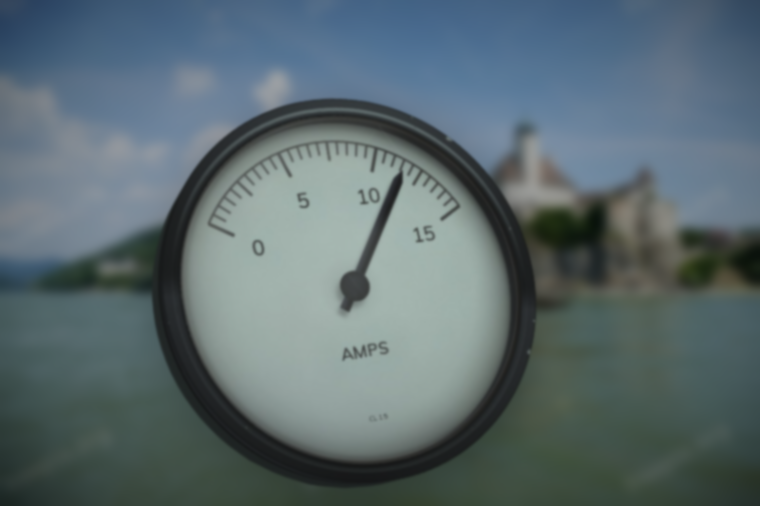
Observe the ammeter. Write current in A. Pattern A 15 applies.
A 11.5
